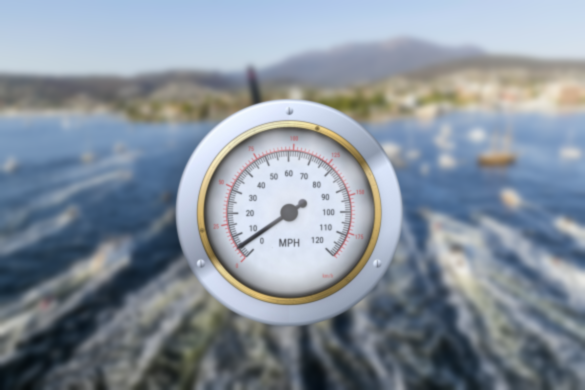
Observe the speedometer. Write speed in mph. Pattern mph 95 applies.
mph 5
